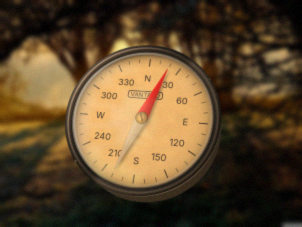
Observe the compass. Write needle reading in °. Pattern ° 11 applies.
° 20
